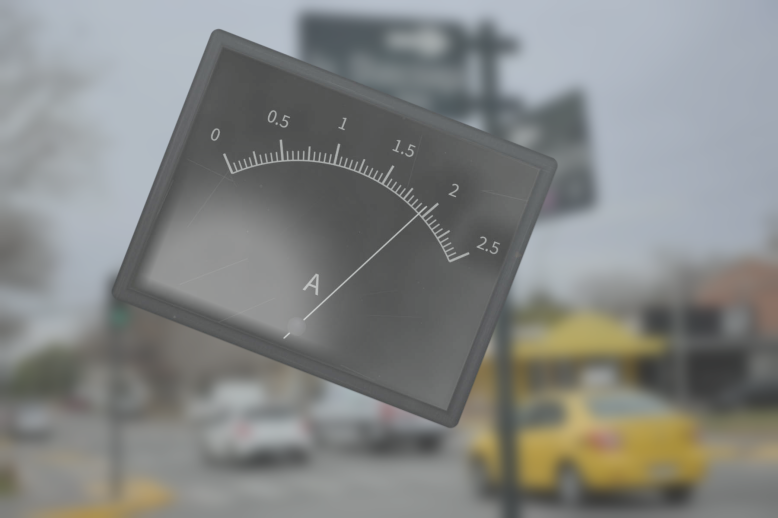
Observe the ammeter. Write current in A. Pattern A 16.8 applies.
A 1.95
